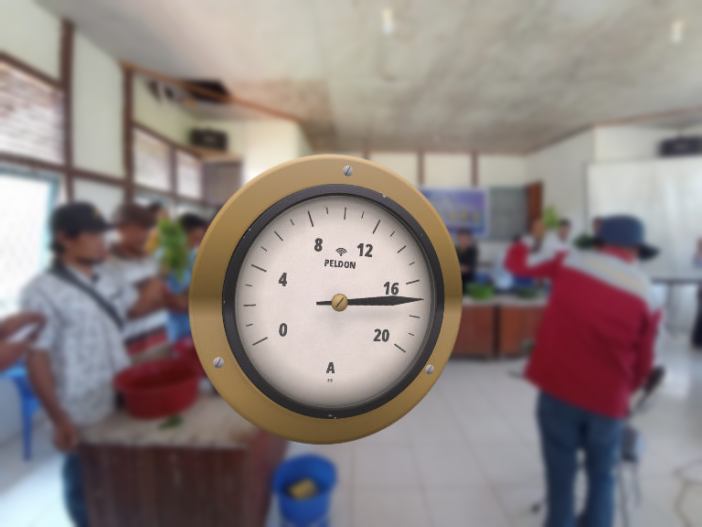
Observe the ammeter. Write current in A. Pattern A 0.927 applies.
A 17
